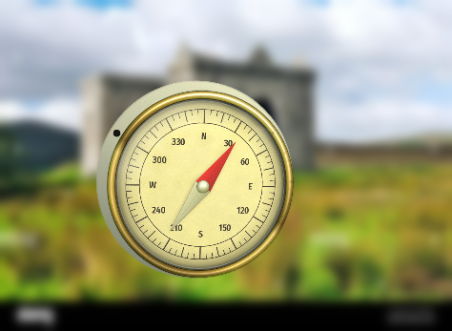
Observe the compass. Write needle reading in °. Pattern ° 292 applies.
° 35
